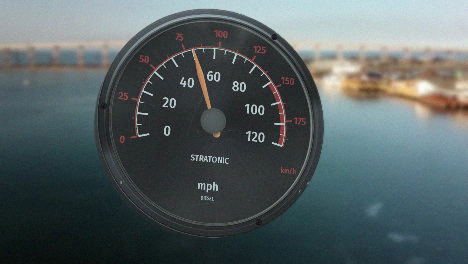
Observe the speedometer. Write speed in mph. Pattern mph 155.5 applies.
mph 50
